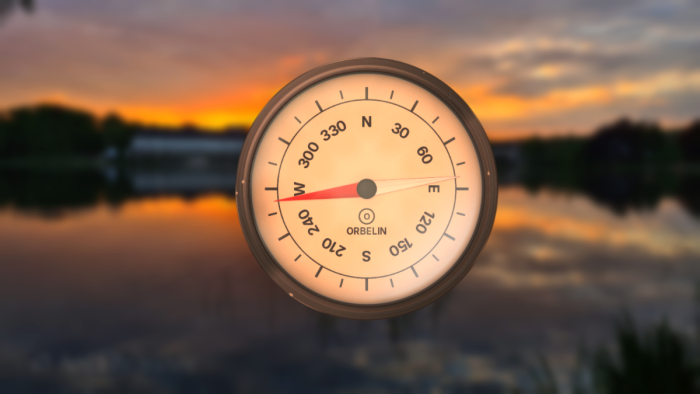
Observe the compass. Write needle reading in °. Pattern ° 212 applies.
° 262.5
